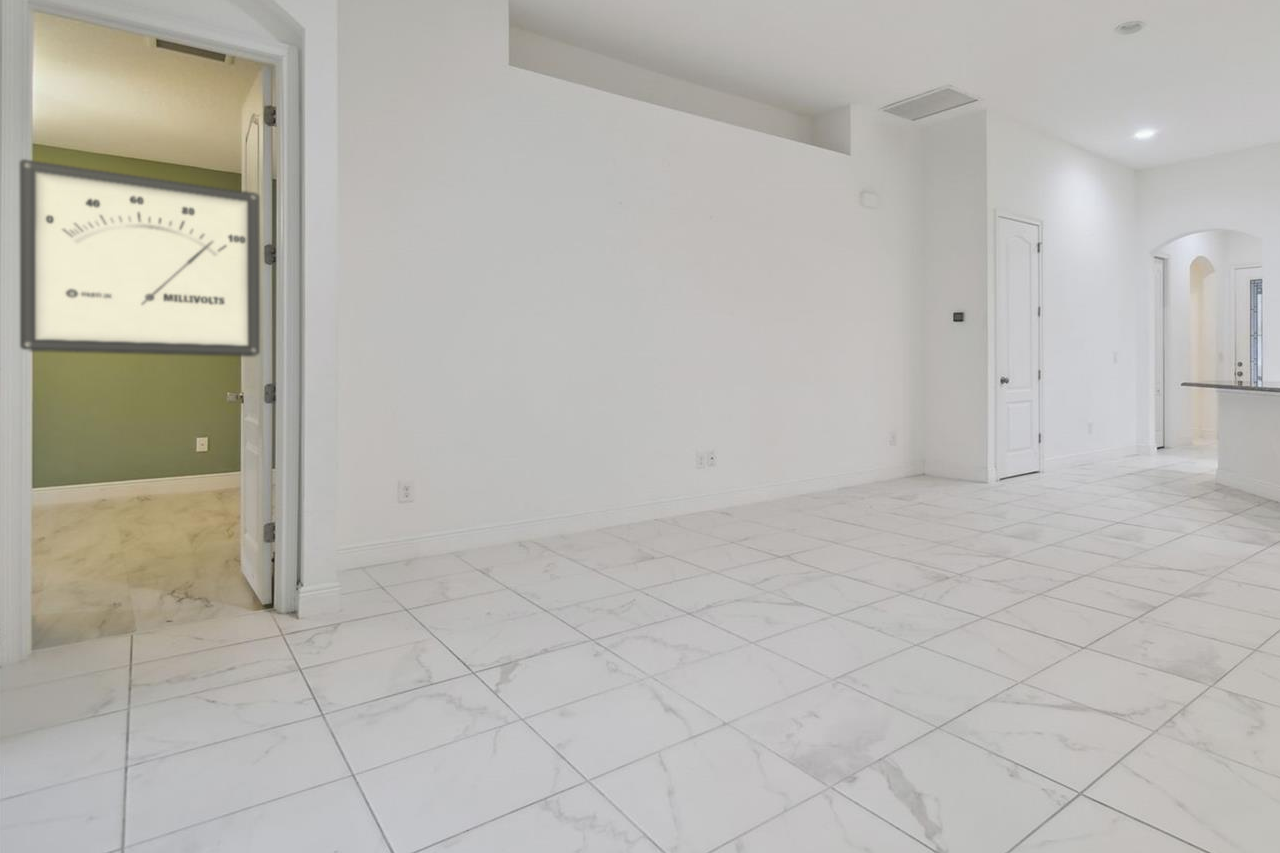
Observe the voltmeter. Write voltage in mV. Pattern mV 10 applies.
mV 95
